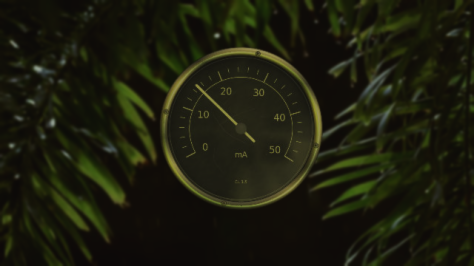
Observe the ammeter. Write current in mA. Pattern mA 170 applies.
mA 15
